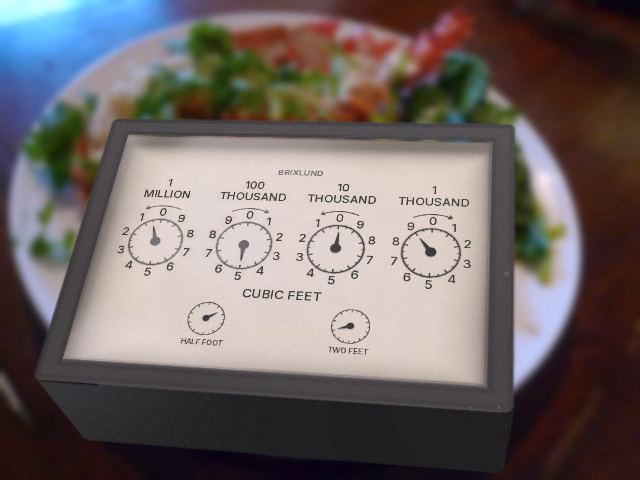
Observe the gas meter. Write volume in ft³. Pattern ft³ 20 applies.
ft³ 49900
